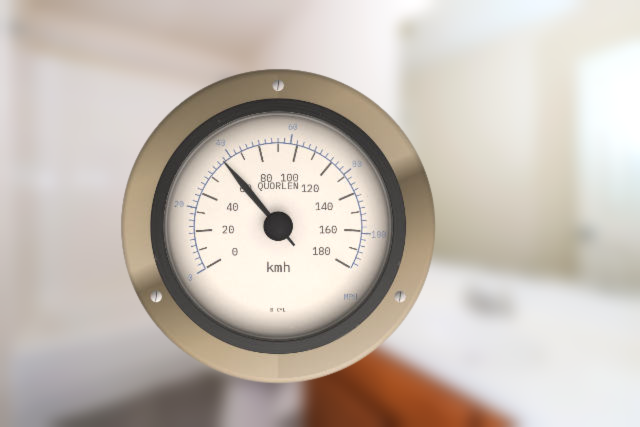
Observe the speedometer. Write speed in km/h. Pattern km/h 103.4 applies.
km/h 60
